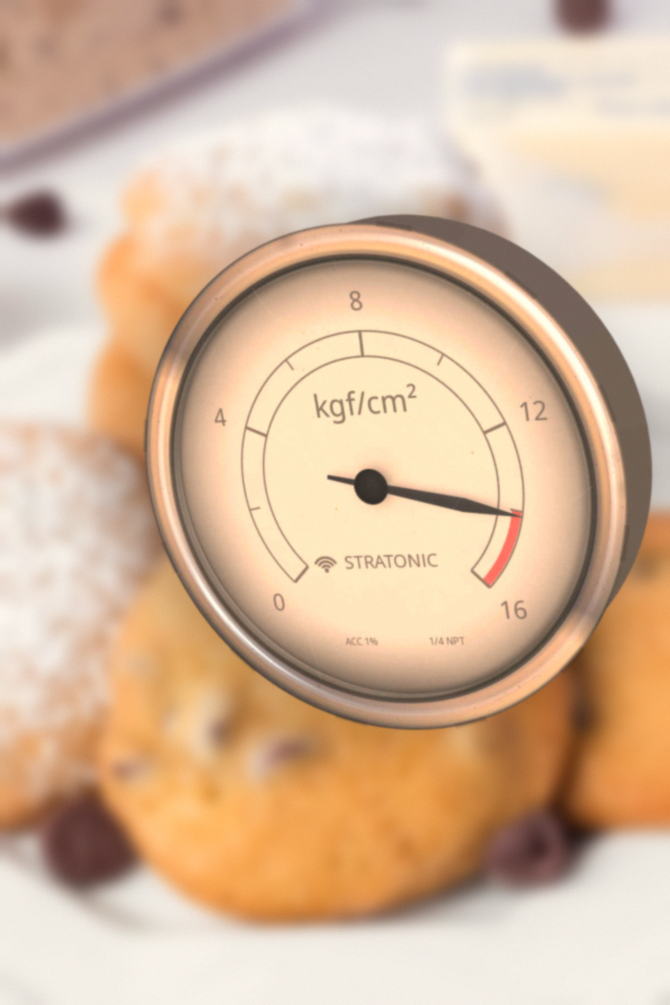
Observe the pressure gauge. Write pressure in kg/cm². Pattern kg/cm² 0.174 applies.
kg/cm² 14
